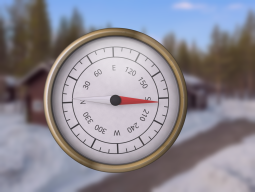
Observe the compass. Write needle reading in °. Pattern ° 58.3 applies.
° 185
